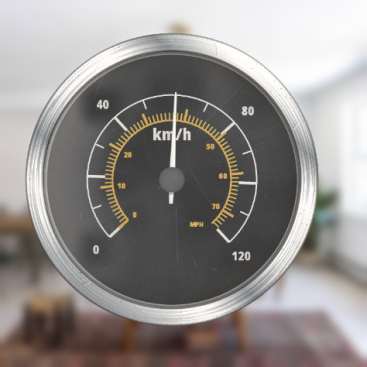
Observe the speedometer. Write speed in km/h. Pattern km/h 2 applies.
km/h 60
